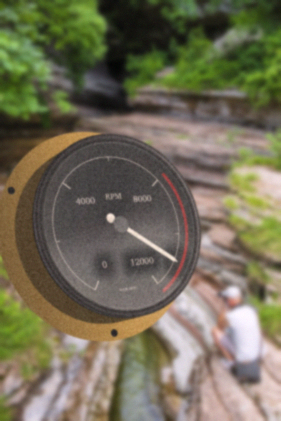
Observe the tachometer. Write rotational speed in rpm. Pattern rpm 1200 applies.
rpm 11000
